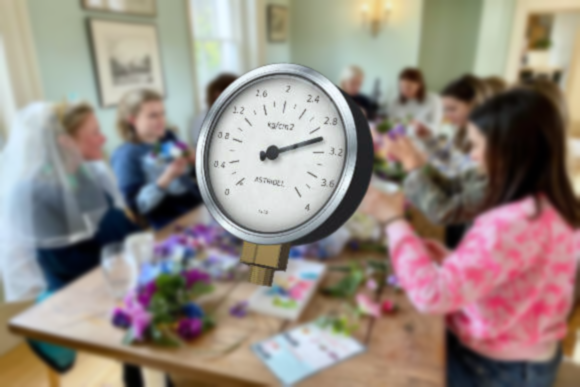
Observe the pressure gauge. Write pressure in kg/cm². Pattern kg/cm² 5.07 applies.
kg/cm² 3
